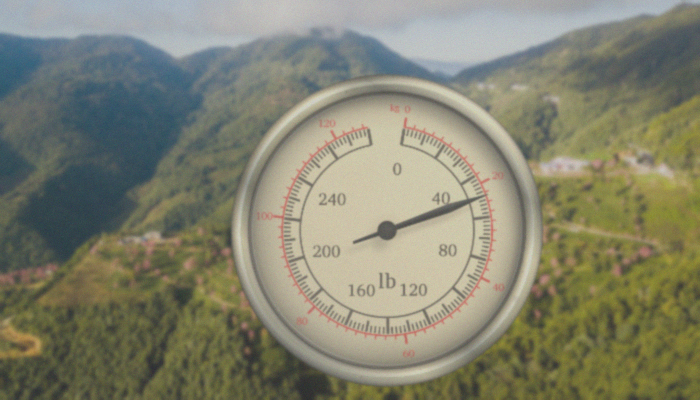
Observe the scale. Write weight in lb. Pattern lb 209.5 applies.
lb 50
